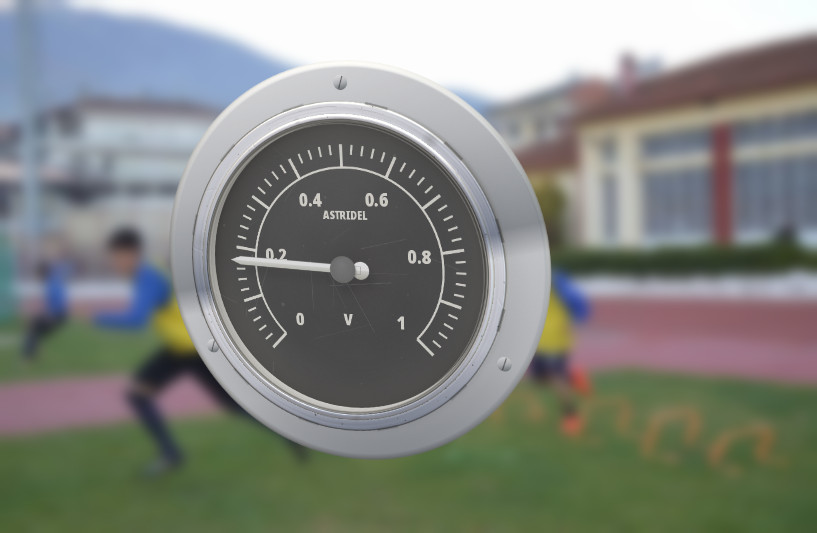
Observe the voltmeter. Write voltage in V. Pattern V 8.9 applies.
V 0.18
